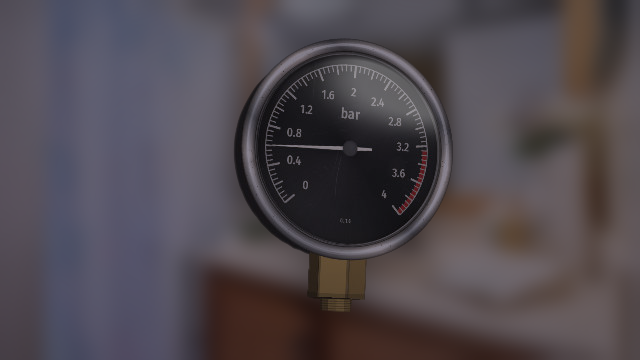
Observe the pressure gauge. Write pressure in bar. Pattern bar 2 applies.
bar 0.6
